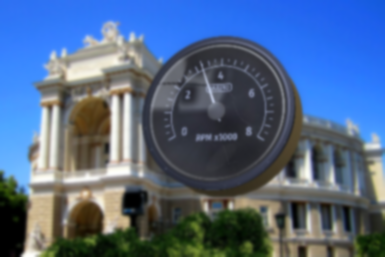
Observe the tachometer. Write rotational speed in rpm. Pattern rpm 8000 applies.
rpm 3250
